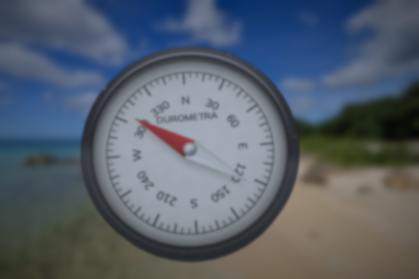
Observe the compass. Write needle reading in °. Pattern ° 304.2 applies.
° 305
